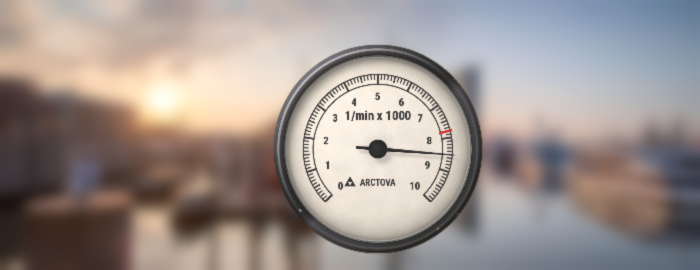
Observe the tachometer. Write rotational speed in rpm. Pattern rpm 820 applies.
rpm 8500
